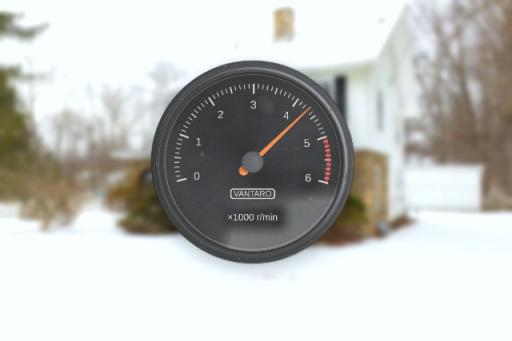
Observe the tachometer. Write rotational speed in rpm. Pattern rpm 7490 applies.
rpm 4300
